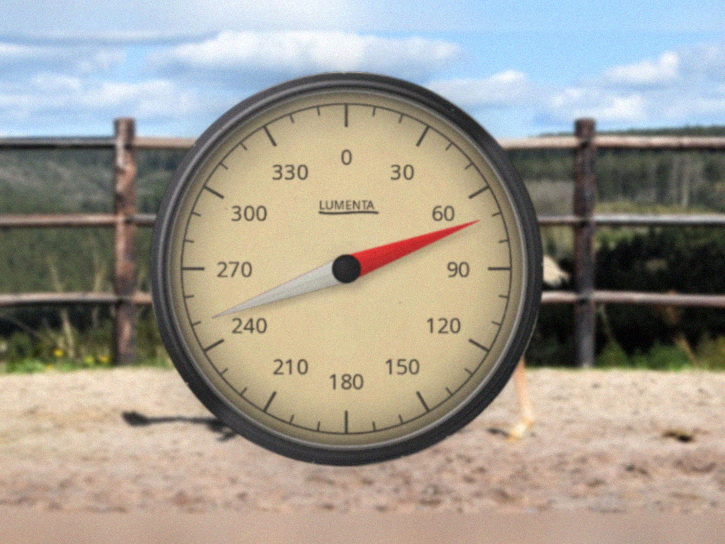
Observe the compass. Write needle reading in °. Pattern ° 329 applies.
° 70
